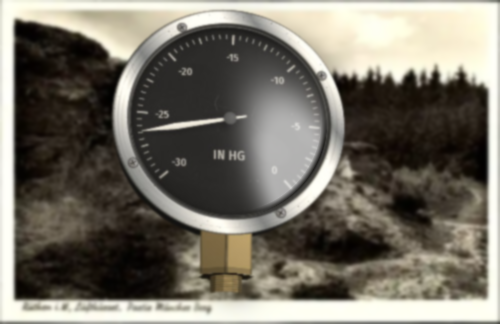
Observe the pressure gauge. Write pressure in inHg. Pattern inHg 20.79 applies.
inHg -26.5
